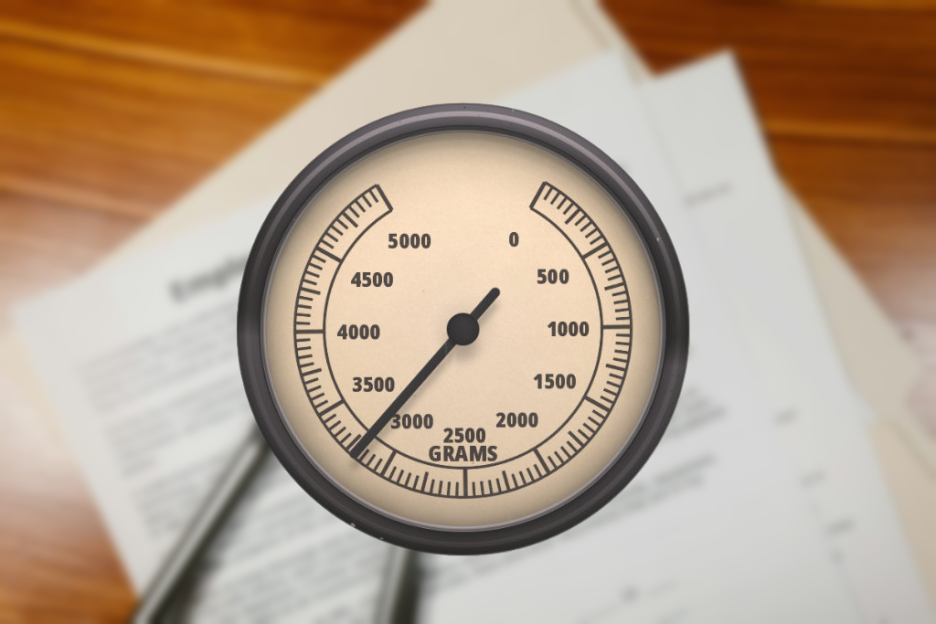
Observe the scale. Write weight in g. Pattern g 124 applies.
g 3200
